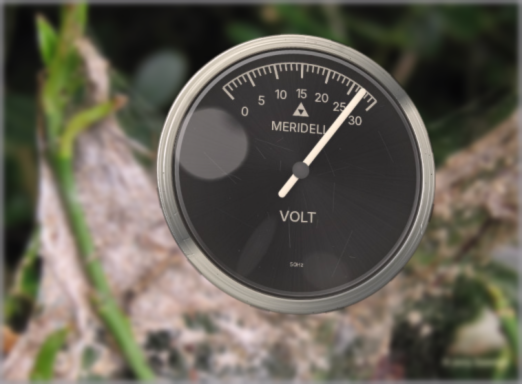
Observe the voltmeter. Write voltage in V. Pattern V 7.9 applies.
V 27
